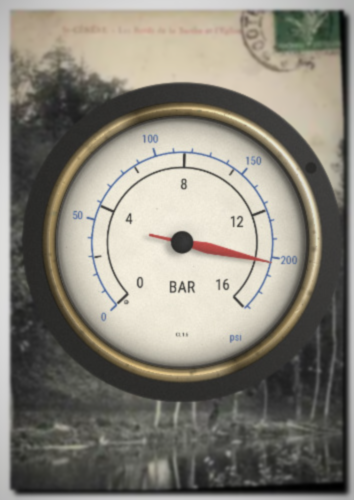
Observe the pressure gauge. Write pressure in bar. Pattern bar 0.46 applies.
bar 14
